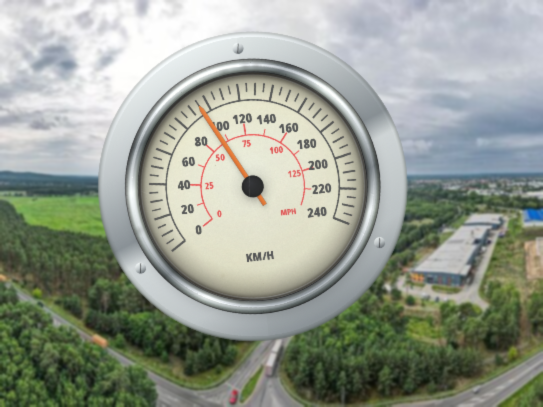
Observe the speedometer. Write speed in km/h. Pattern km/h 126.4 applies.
km/h 95
